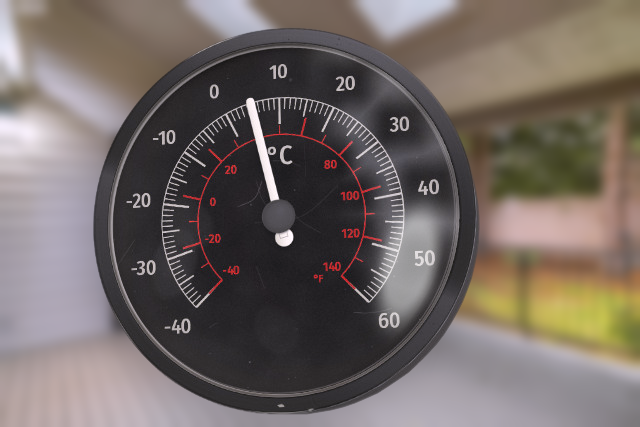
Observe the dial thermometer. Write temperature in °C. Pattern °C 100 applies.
°C 5
